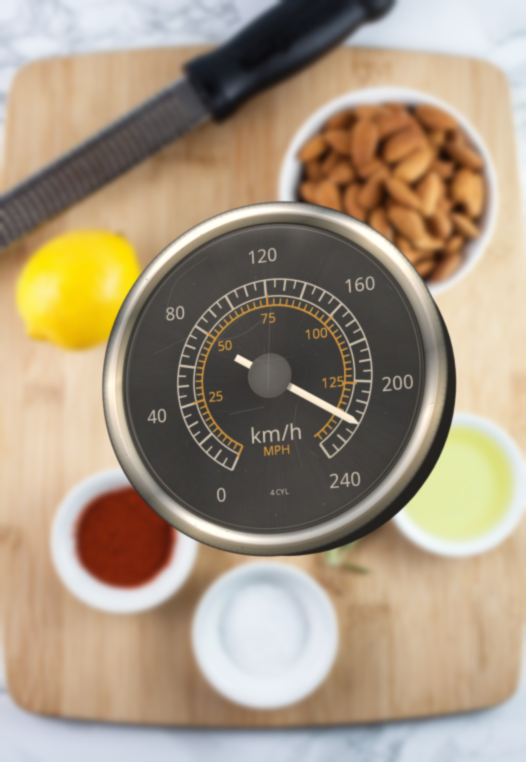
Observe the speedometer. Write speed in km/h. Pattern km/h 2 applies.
km/h 220
